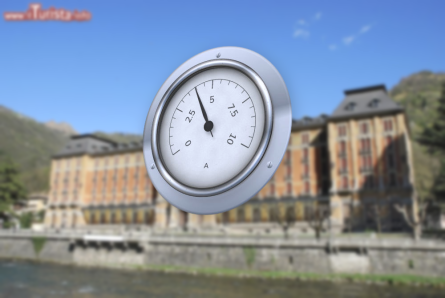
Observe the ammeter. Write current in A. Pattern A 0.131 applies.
A 4
